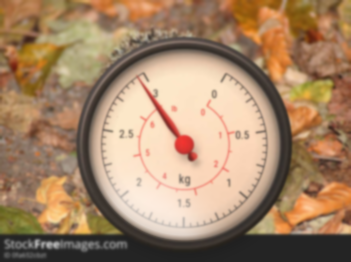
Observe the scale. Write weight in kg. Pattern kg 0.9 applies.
kg 2.95
